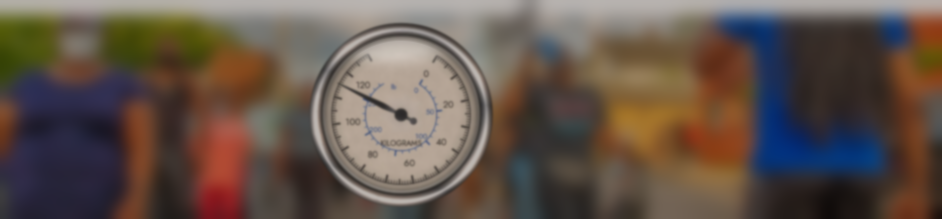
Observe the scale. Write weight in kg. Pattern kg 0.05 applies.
kg 115
